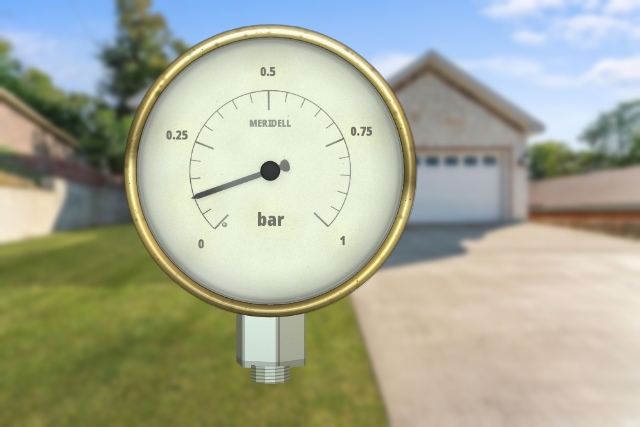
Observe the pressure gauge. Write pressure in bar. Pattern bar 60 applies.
bar 0.1
